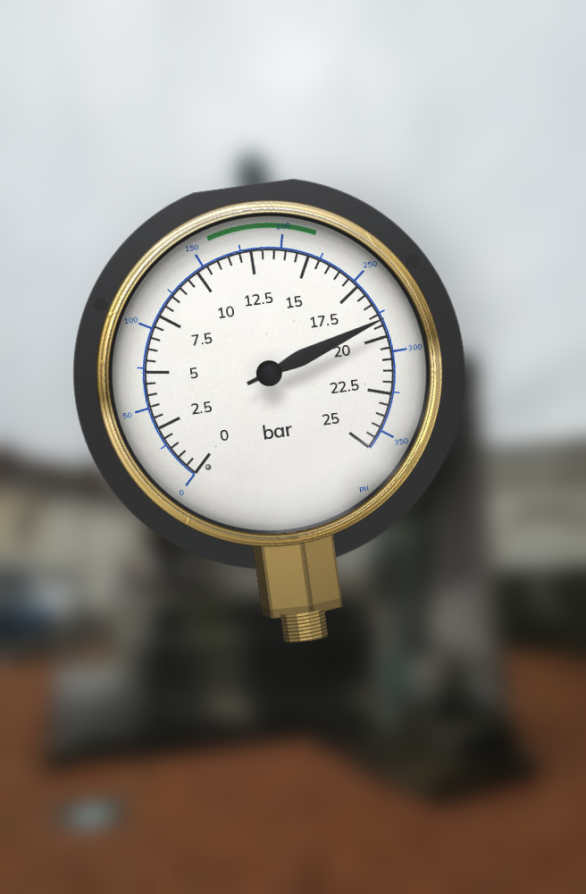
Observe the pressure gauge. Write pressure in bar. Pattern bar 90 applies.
bar 19.25
